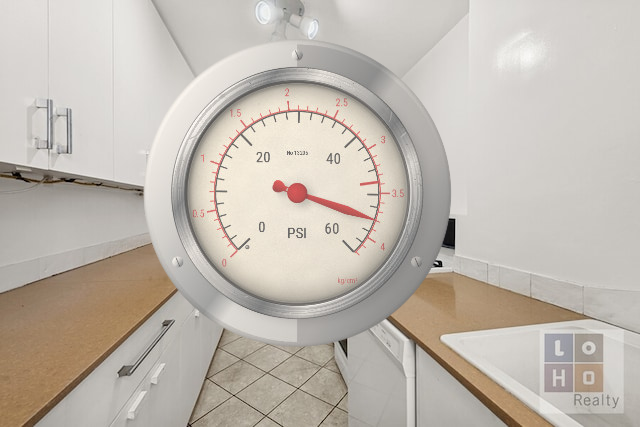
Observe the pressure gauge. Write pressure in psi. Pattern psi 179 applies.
psi 54
